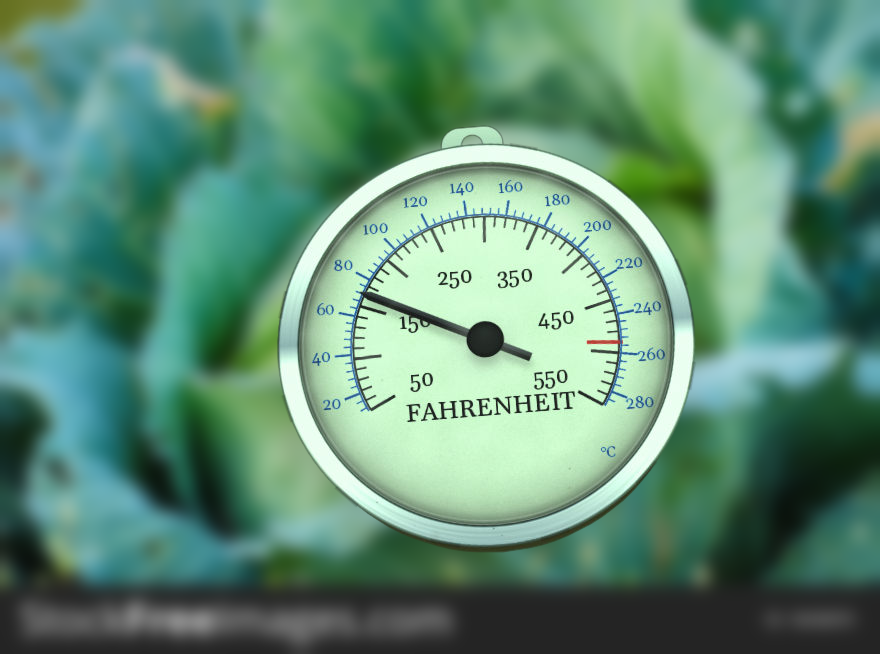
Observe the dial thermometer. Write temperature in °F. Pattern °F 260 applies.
°F 160
